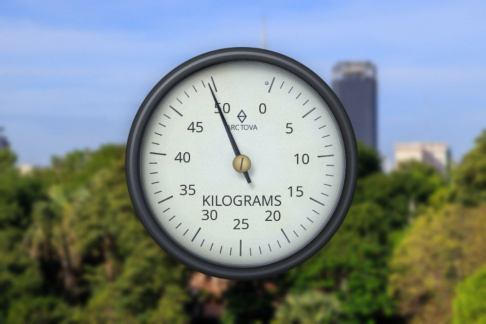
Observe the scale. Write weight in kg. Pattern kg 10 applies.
kg 49.5
